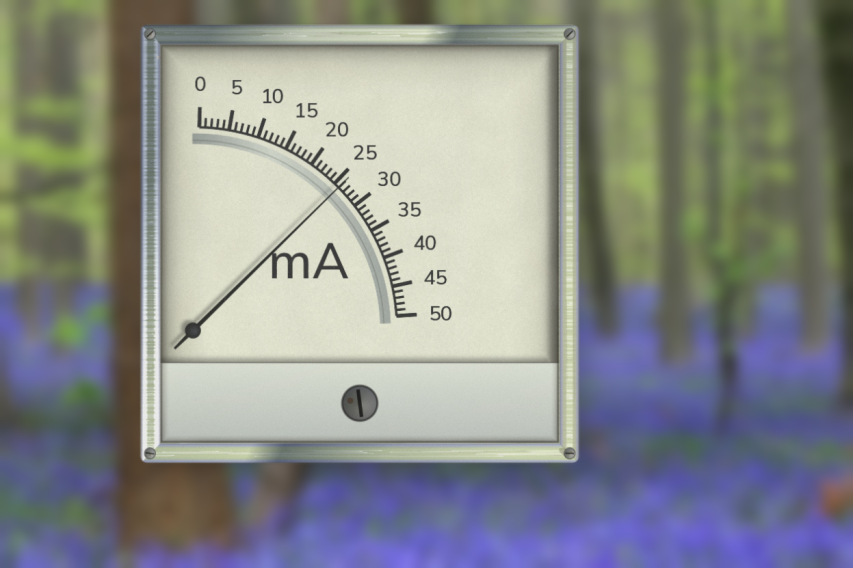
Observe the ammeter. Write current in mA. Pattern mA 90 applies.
mA 26
